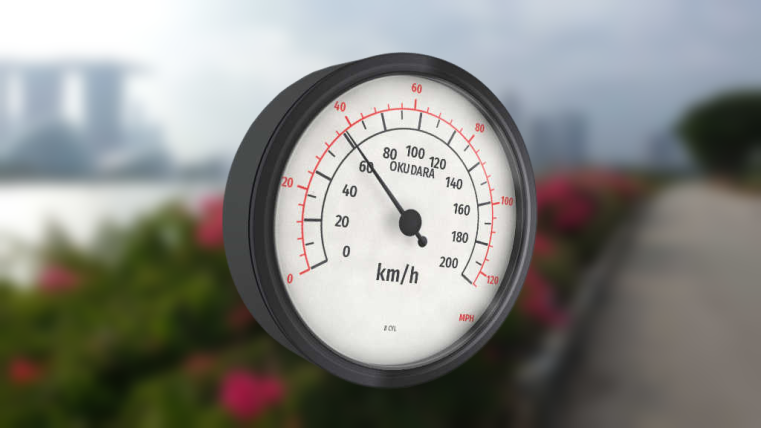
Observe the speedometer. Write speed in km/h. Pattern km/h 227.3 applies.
km/h 60
